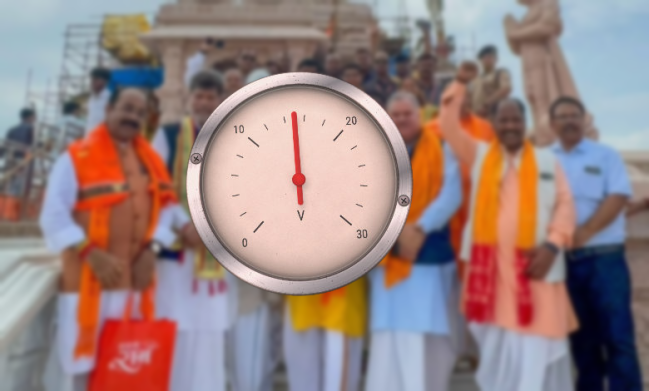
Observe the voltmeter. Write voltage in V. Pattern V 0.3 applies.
V 15
